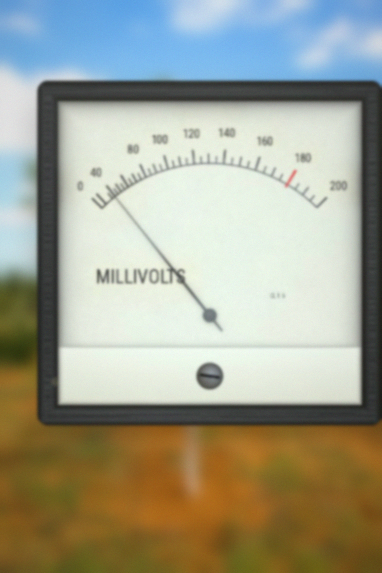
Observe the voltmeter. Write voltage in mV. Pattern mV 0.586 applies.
mV 40
